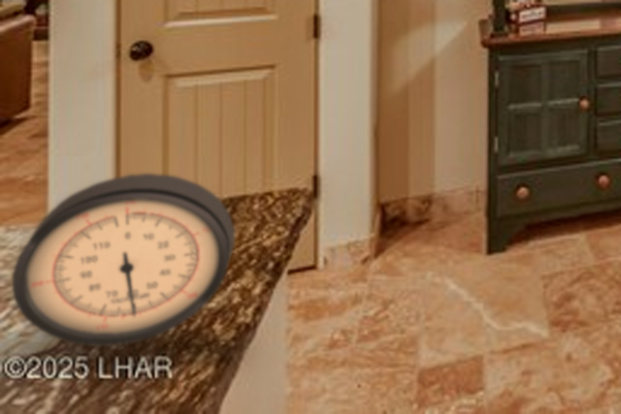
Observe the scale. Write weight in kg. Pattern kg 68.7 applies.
kg 60
